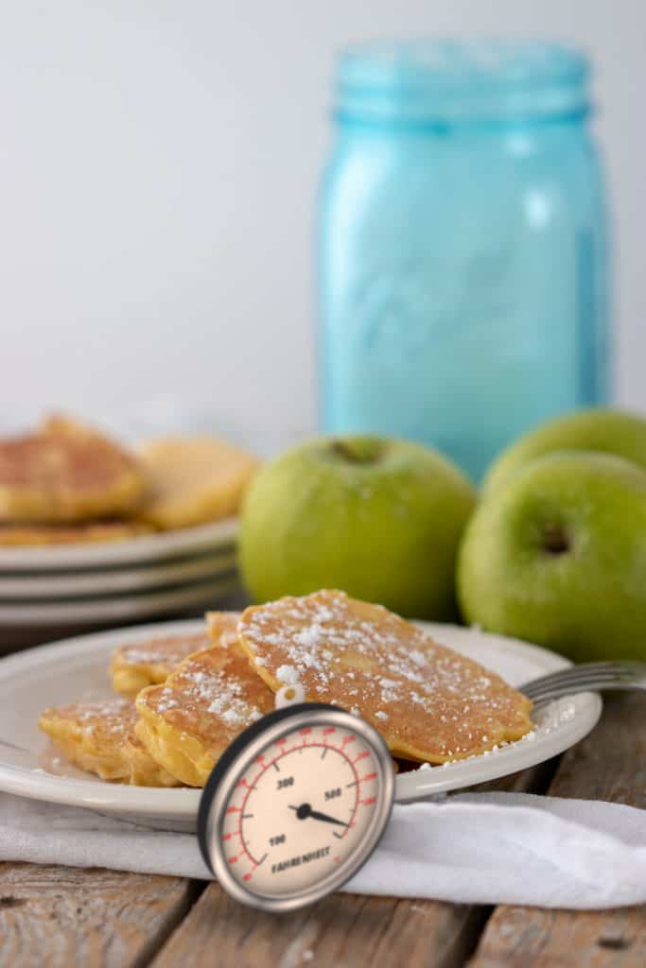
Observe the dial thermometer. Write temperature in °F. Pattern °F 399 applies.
°F 575
